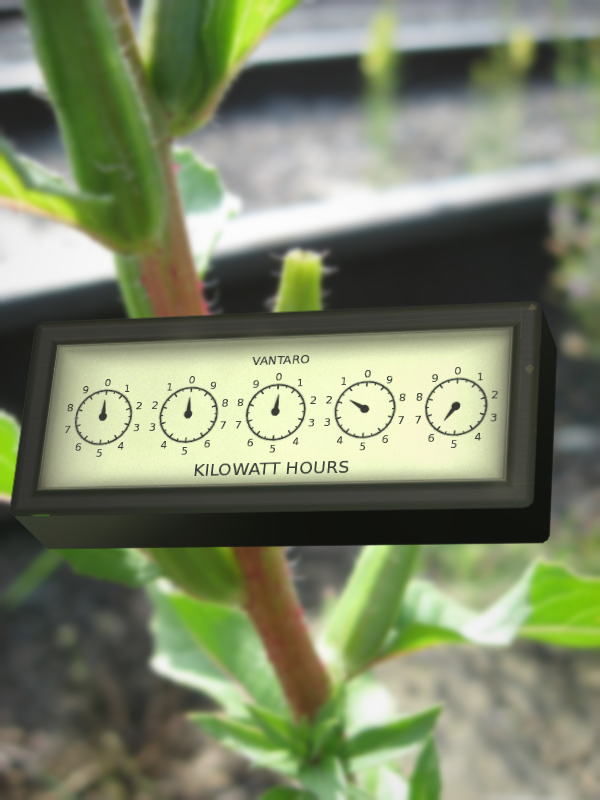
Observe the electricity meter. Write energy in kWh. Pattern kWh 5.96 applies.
kWh 16
